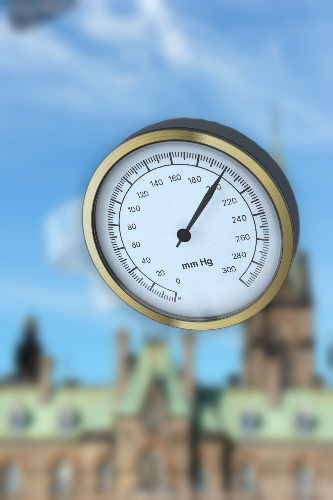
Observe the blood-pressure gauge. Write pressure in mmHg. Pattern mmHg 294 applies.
mmHg 200
